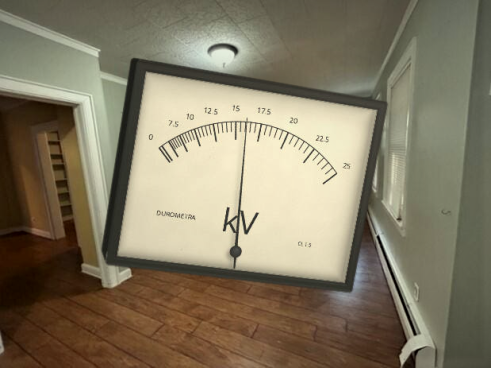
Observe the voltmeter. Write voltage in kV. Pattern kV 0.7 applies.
kV 16
